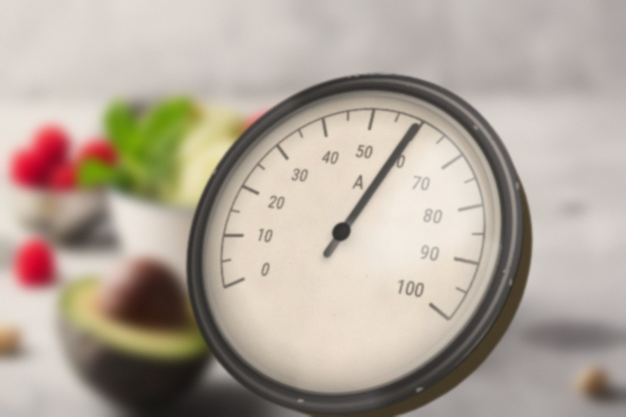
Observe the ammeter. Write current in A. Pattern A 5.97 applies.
A 60
